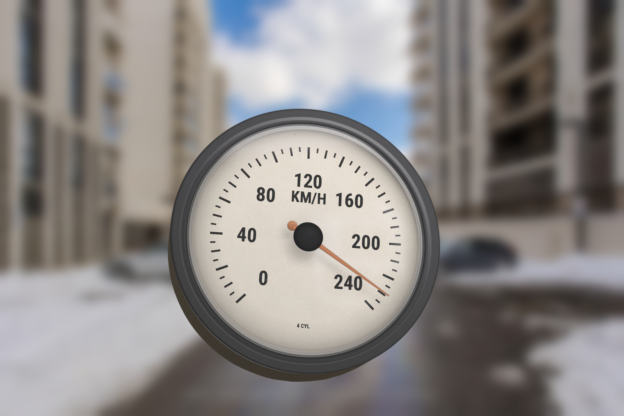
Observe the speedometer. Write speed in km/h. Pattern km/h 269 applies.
km/h 230
